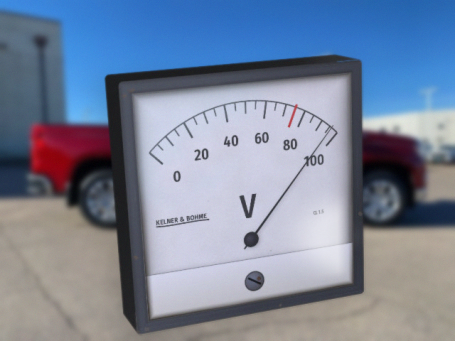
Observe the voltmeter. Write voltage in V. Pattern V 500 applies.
V 95
